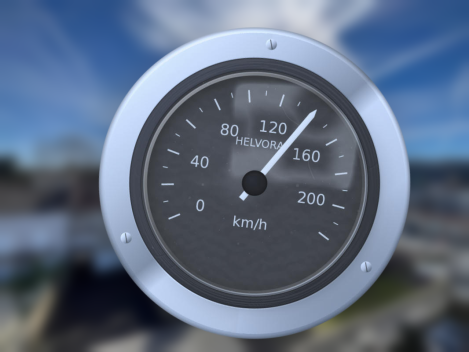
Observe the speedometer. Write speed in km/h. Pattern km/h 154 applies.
km/h 140
